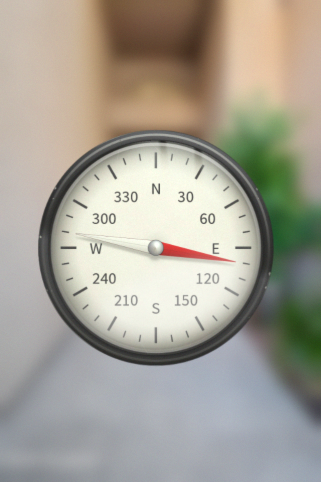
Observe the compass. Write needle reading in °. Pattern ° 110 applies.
° 100
